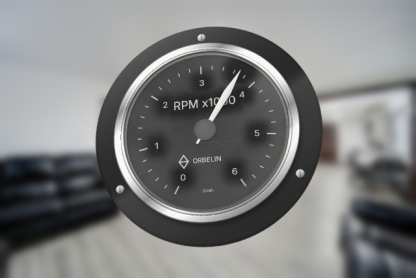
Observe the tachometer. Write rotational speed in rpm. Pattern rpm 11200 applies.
rpm 3700
